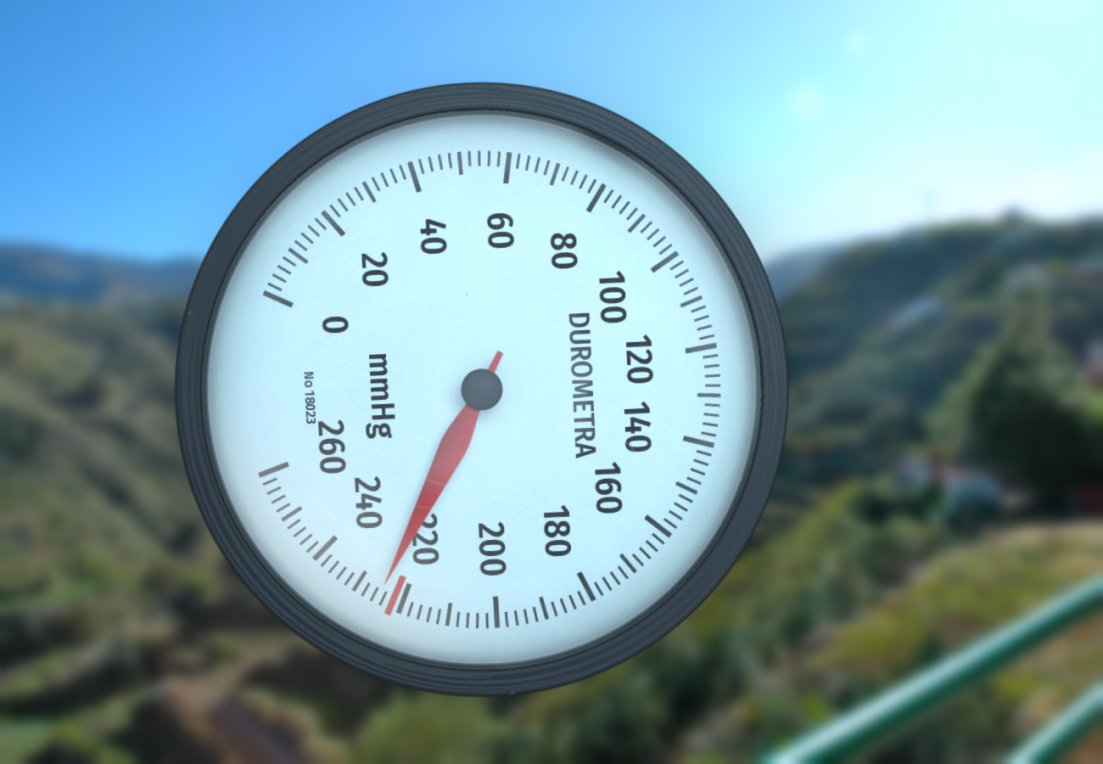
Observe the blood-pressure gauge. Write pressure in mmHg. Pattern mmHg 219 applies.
mmHg 225
